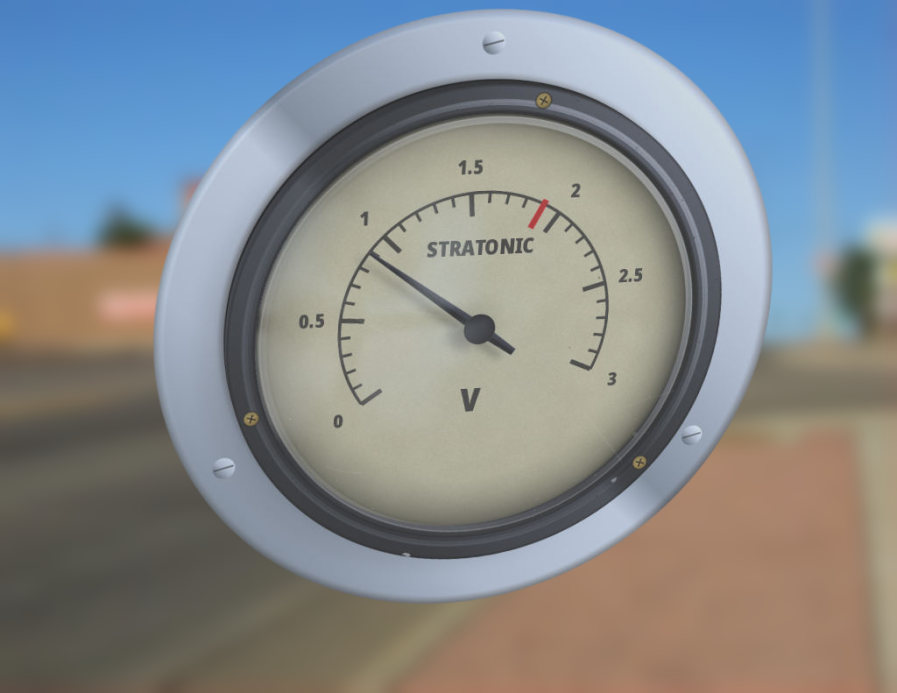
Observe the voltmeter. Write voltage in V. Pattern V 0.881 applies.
V 0.9
